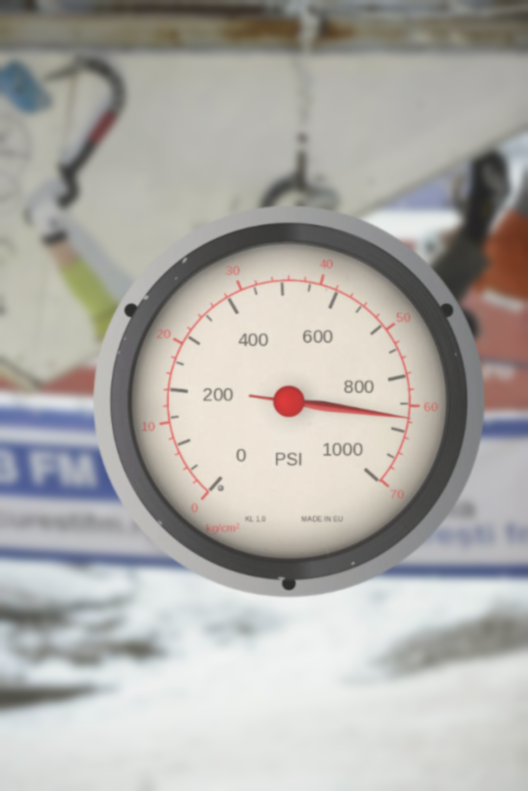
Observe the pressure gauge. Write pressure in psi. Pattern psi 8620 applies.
psi 875
